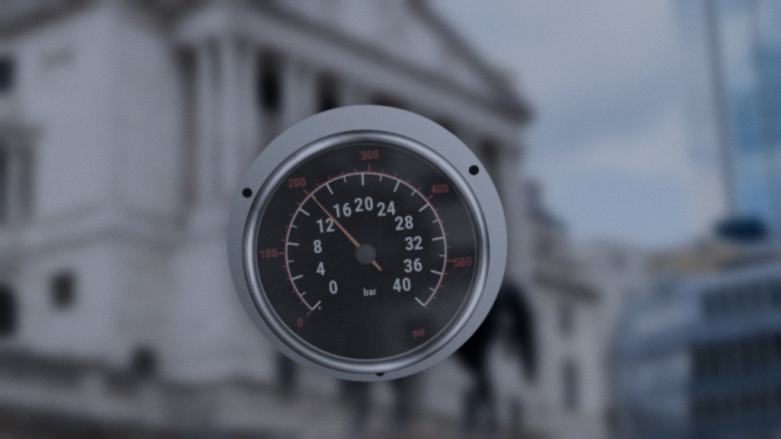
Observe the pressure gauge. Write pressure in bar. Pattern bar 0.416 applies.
bar 14
